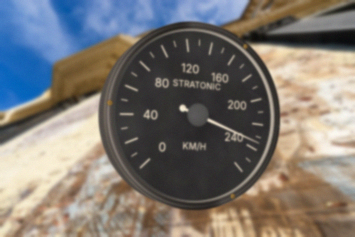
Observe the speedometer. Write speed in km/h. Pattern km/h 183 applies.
km/h 235
